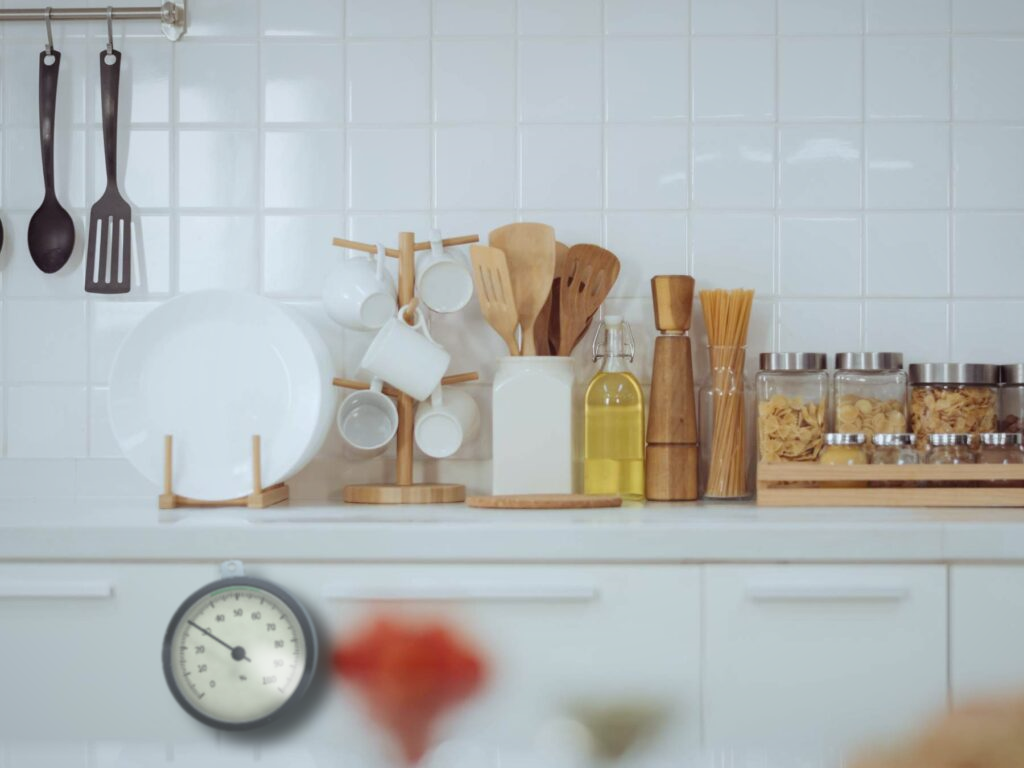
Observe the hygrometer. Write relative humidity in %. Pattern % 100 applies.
% 30
